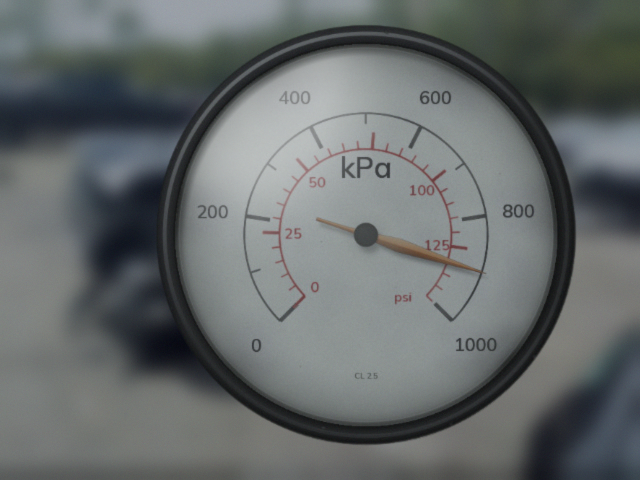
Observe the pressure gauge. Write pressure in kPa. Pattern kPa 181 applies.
kPa 900
